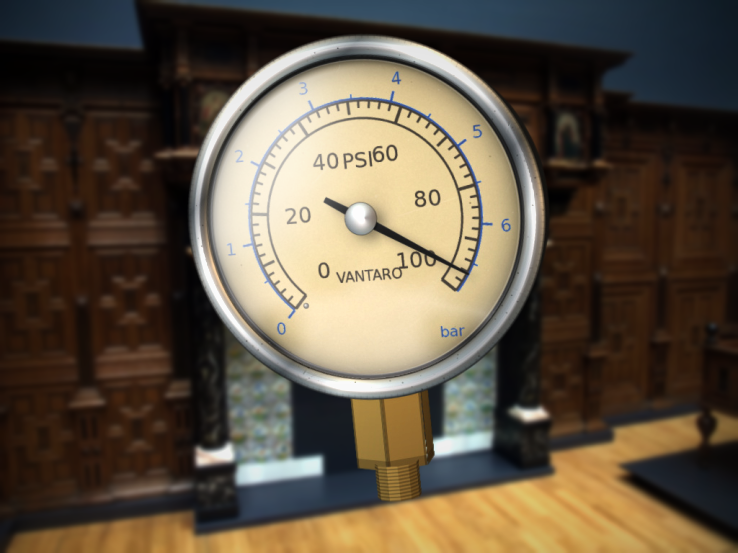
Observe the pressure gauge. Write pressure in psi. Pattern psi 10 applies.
psi 96
